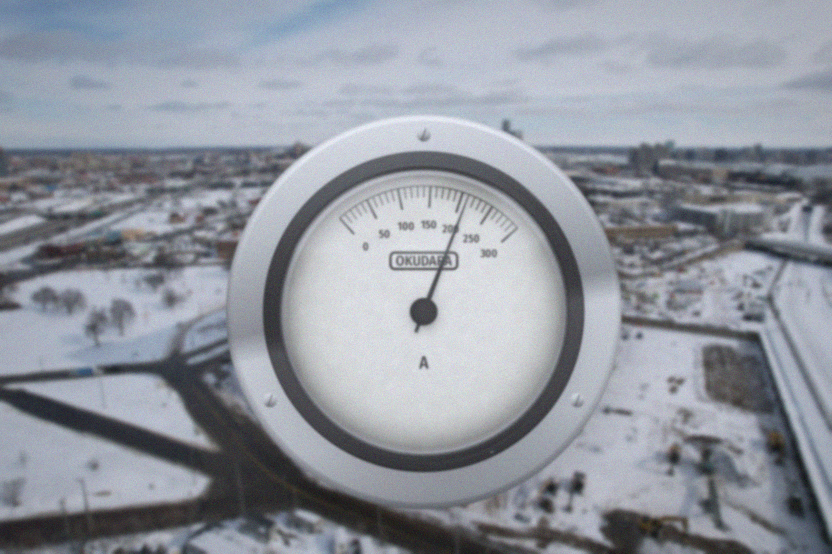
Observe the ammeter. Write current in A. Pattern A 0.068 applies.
A 210
